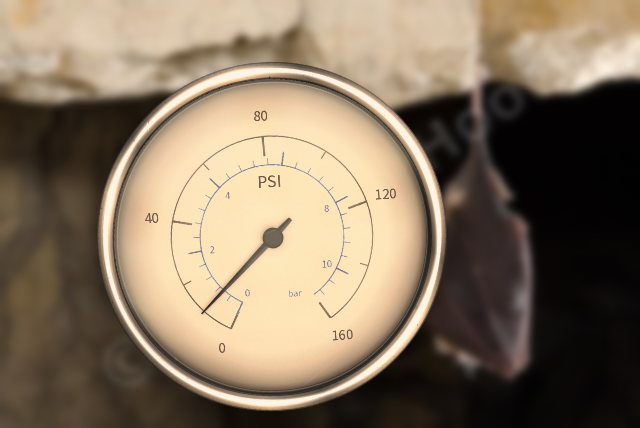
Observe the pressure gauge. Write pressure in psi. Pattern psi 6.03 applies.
psi 10
